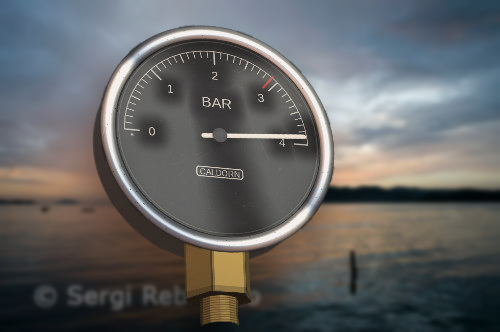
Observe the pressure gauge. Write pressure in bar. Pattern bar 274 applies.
bar 3.9
